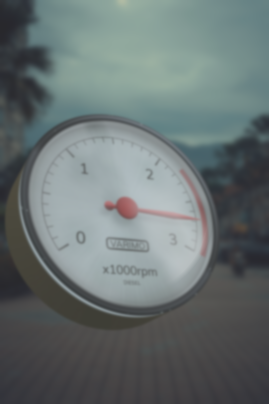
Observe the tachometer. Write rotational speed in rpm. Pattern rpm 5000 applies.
rpm 2700
